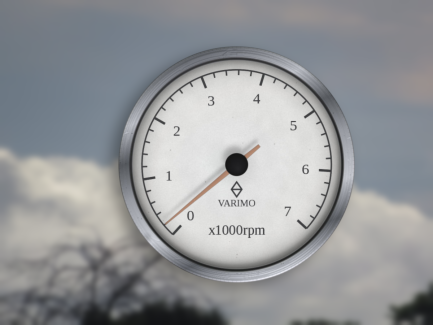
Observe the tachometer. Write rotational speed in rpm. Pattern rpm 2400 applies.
rpm 200
